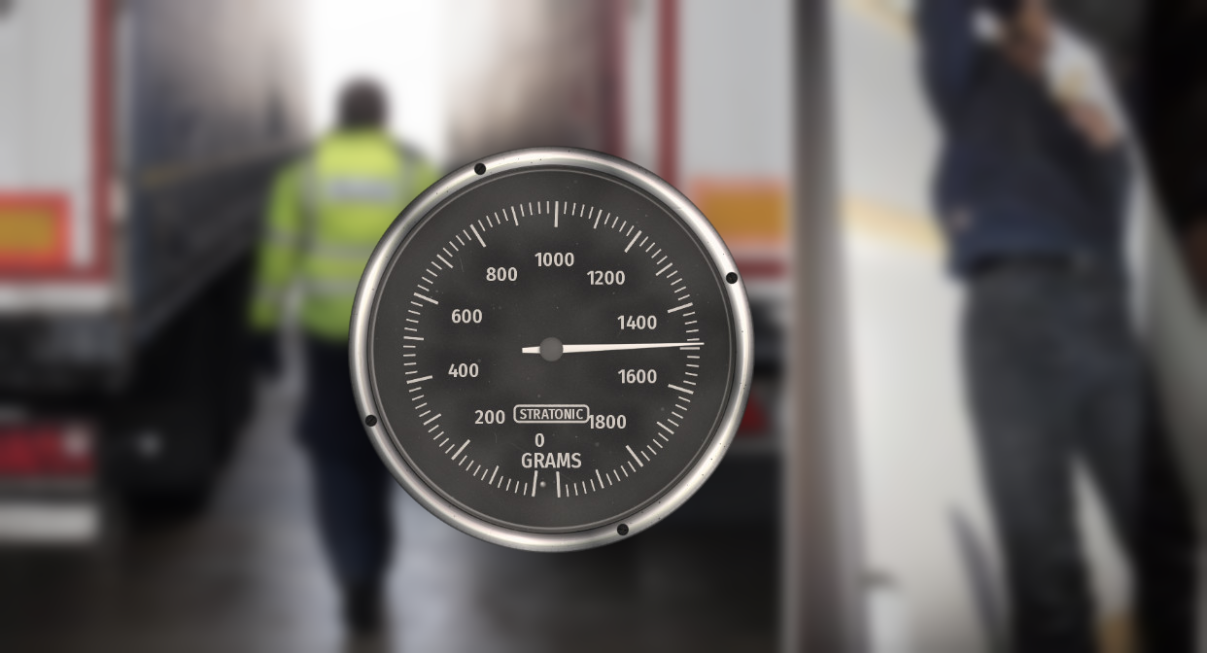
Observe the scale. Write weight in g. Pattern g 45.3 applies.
g 1490
